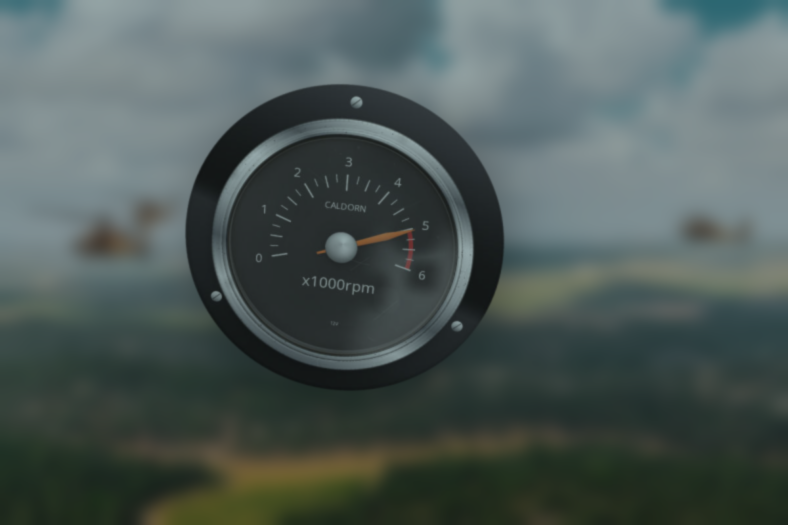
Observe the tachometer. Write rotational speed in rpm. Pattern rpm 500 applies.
rpm 5000
